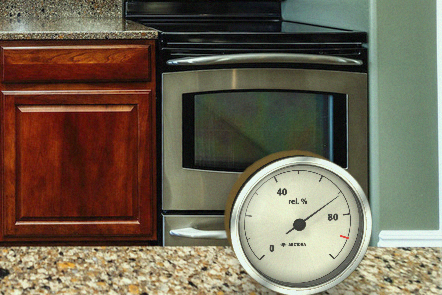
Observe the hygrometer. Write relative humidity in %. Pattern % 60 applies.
% 70
